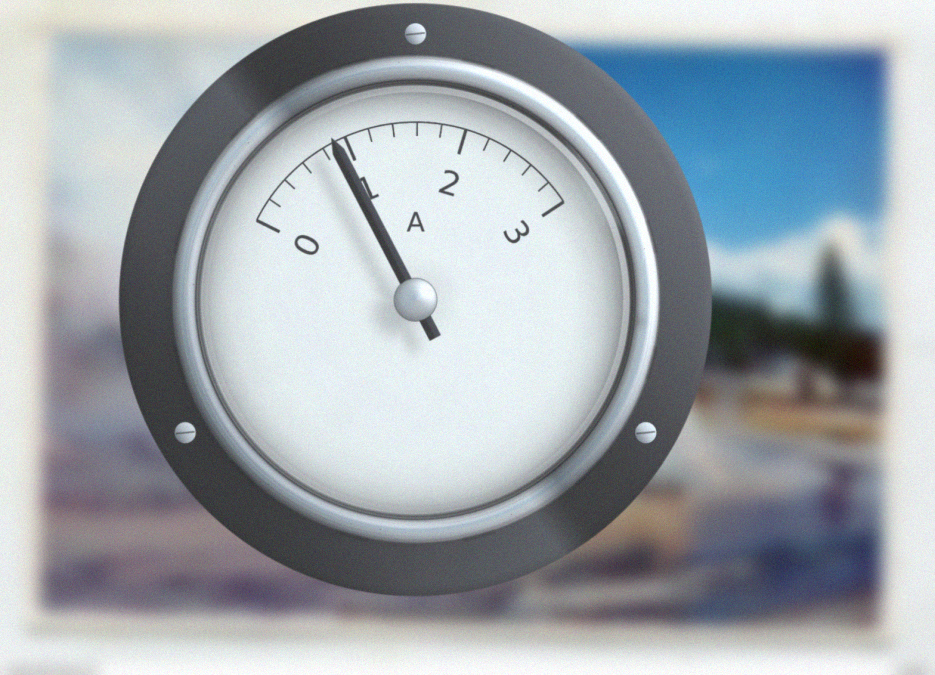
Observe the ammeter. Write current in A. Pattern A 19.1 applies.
A 0.9
